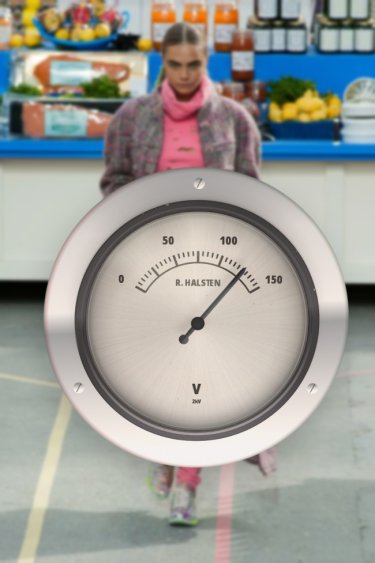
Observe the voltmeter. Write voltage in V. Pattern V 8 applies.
V 125
